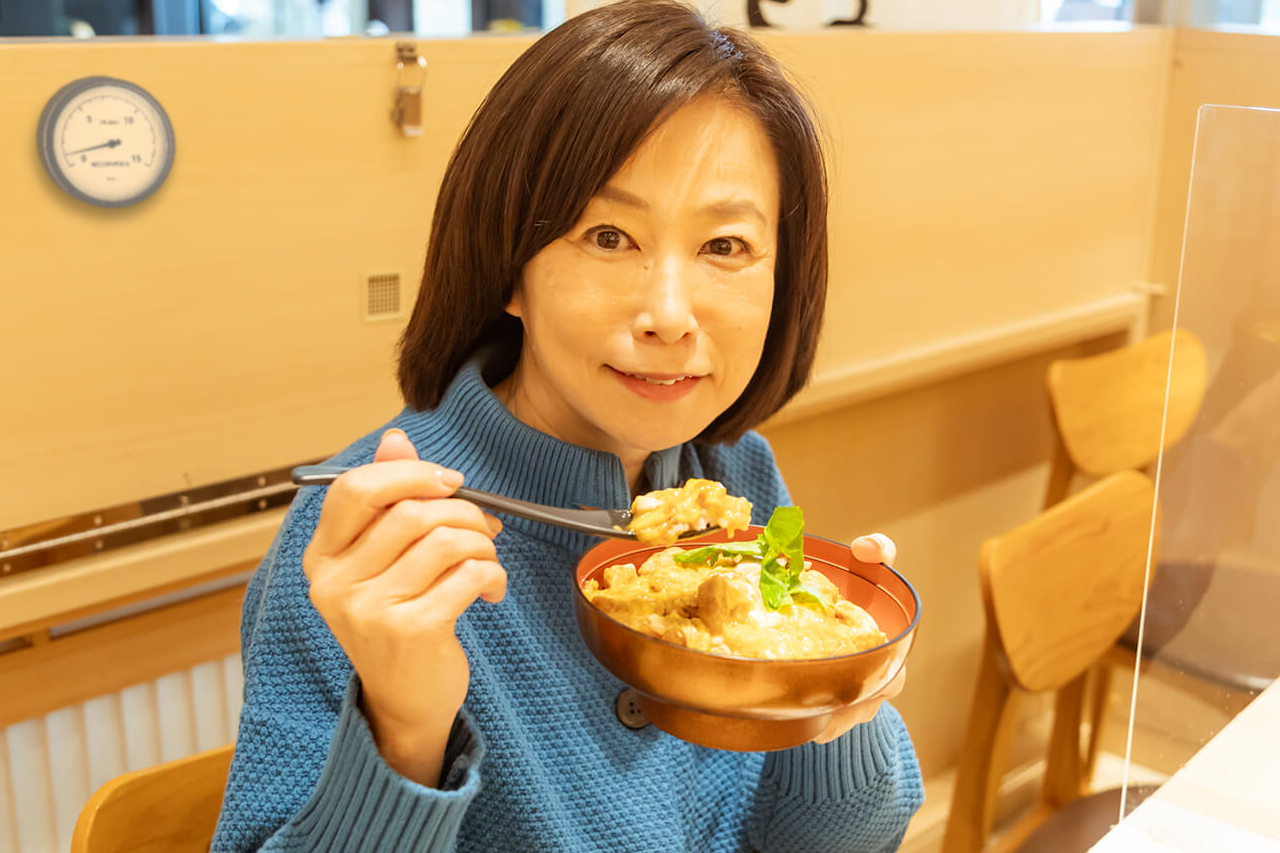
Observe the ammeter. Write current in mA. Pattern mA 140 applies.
mA 1
